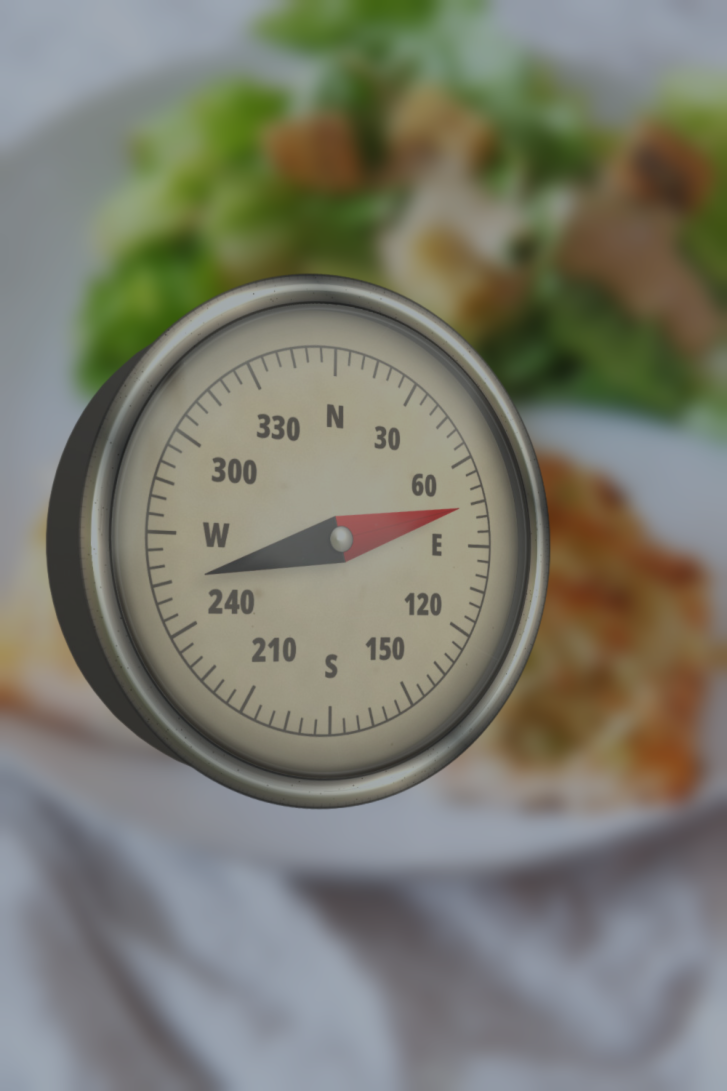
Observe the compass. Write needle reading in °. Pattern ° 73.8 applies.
° 75
